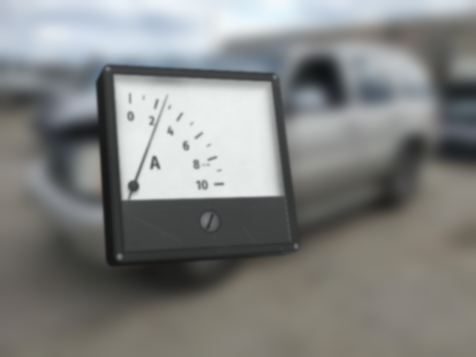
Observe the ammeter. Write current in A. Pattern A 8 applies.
A 2.5
